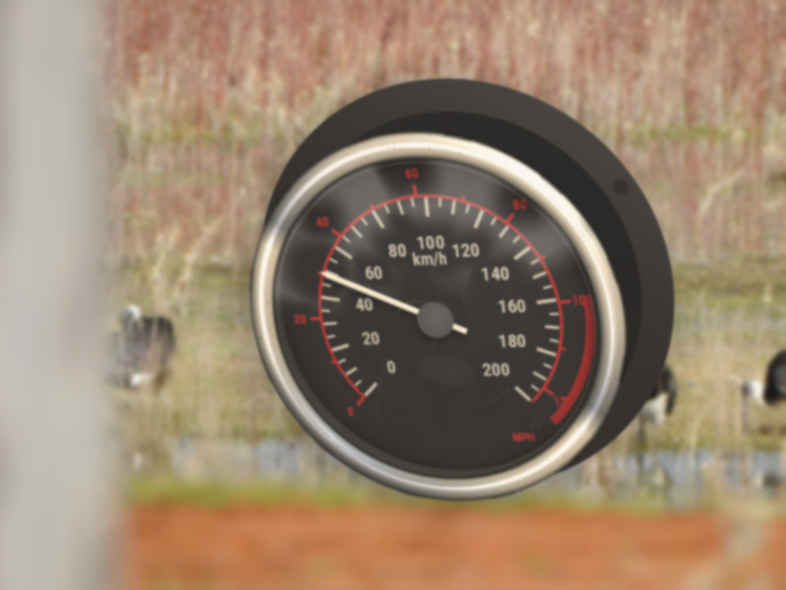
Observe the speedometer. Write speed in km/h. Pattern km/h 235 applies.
km/h 50
